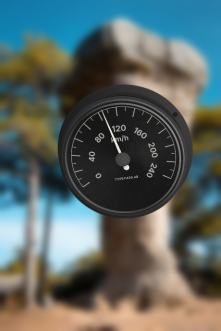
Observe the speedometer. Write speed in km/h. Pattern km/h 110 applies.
km/h 105
